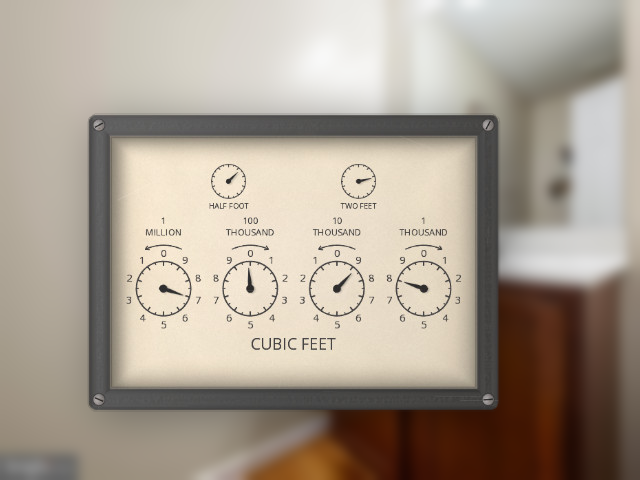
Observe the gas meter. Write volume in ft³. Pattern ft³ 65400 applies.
ft³ 698800
